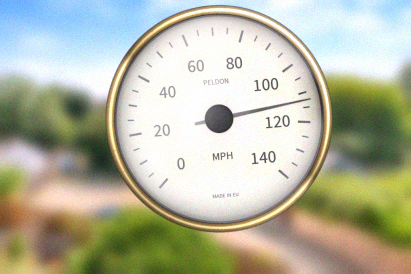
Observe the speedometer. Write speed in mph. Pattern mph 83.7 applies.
mph 112.5
